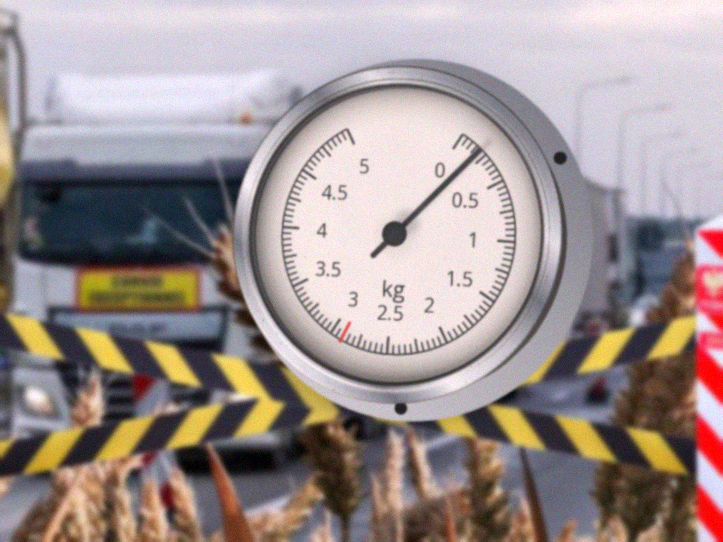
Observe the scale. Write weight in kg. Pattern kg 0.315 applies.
kg 0.2
